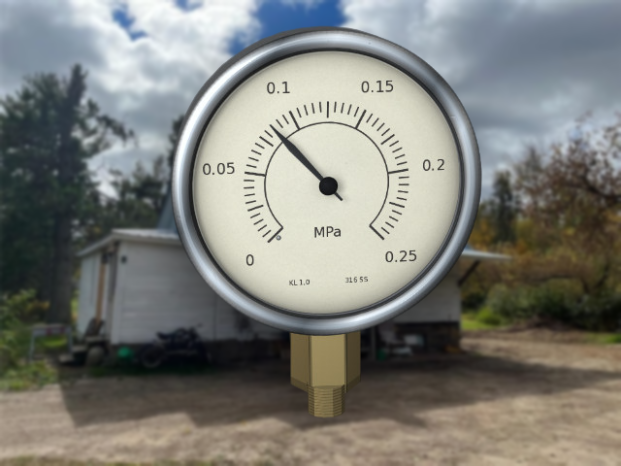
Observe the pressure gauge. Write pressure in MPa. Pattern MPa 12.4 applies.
MPa 0.085
